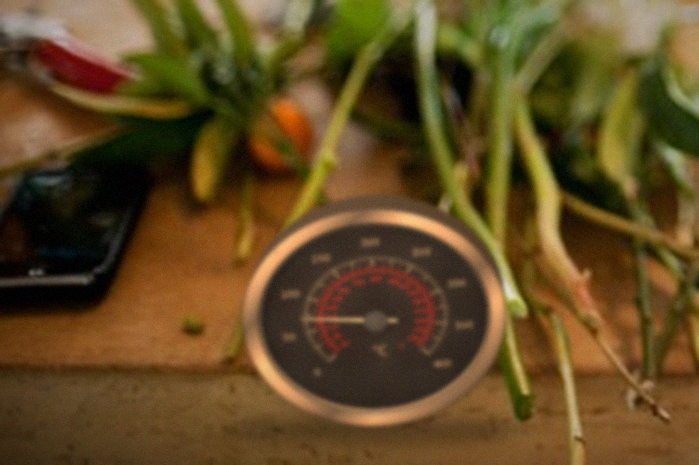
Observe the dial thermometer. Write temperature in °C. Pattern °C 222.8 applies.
°C 75
